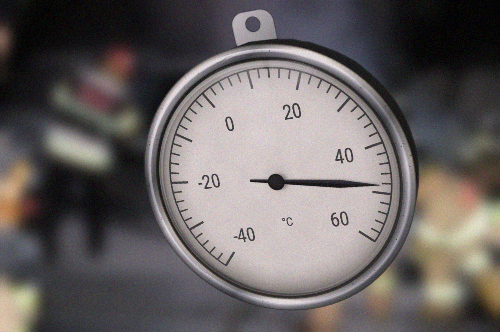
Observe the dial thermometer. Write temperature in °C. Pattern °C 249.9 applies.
°C 48
